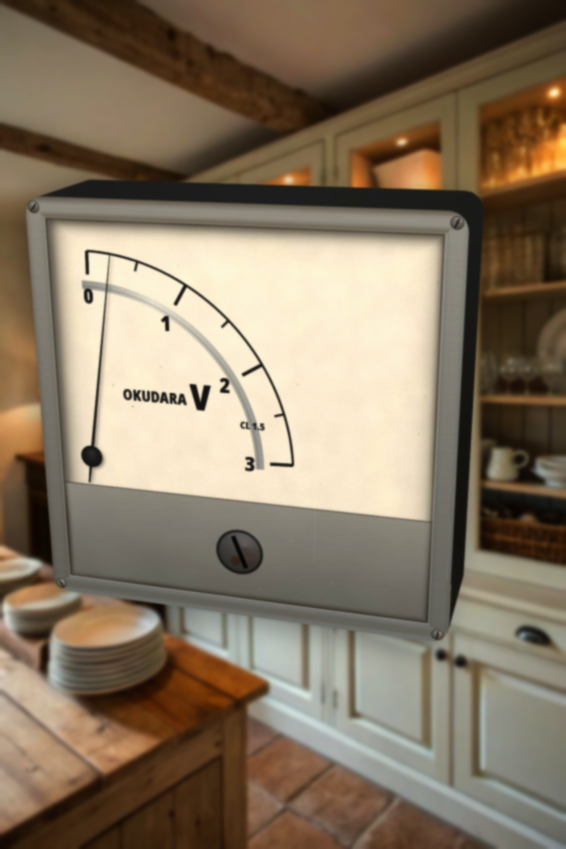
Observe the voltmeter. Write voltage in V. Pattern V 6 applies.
V 0.25
